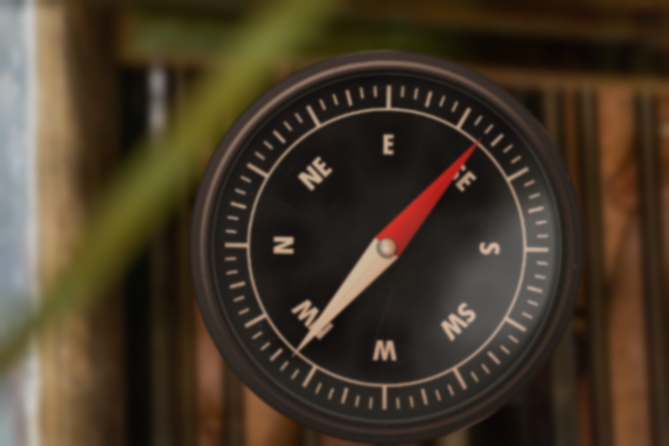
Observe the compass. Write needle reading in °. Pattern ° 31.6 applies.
° 130
